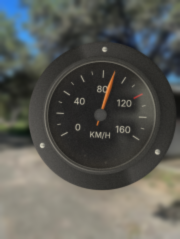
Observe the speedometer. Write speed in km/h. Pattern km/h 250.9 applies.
km/h 90
